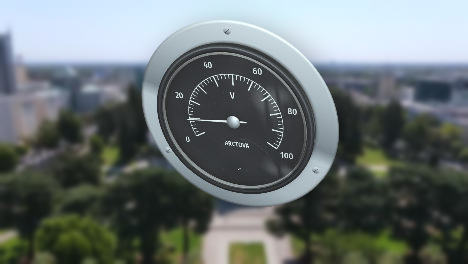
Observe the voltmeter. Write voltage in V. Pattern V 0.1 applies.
V 10
